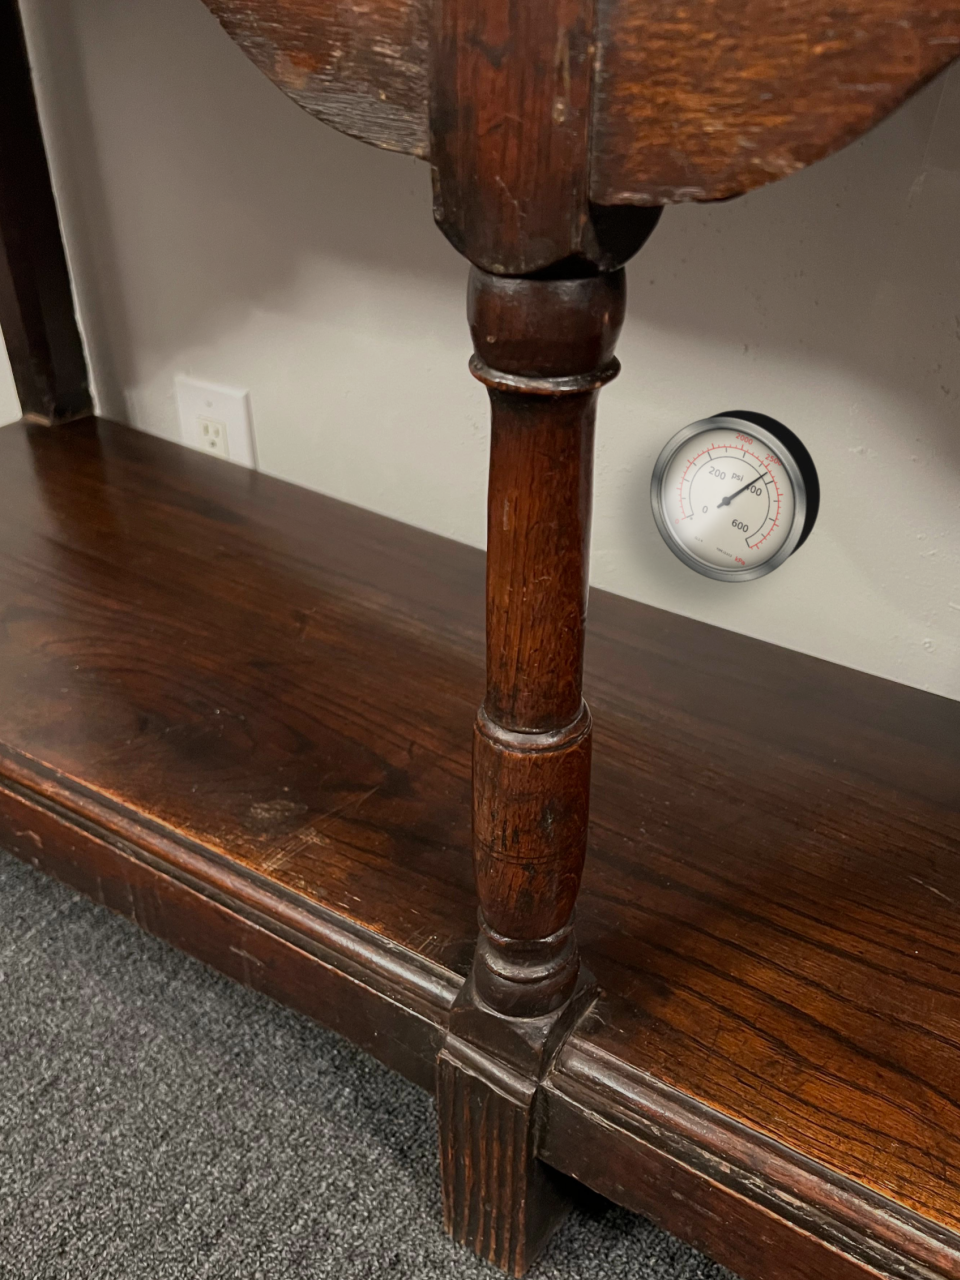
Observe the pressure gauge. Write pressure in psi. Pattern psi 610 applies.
psi 375
